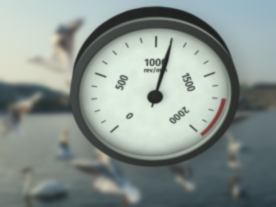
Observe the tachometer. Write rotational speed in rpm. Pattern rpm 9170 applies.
rpm 1100
